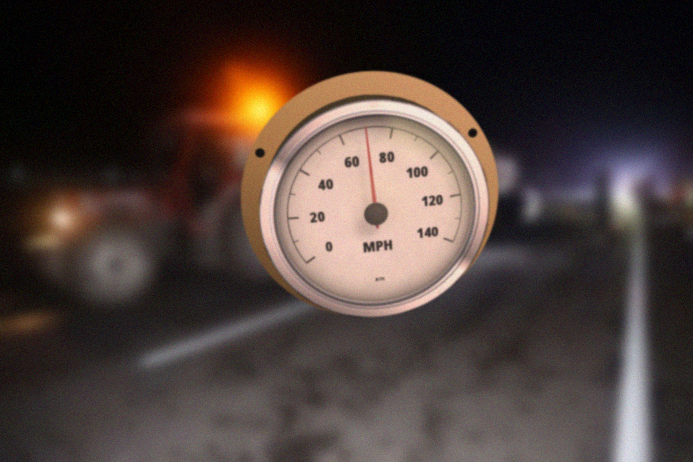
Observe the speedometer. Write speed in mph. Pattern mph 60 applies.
mph 70
